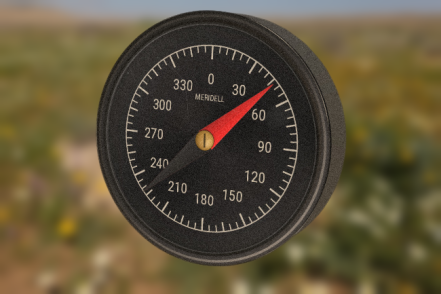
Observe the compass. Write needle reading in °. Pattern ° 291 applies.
° 47.5
